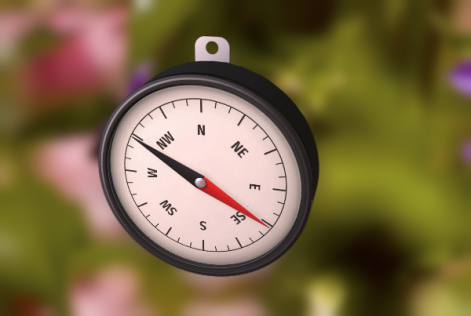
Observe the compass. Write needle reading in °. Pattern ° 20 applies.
° 120
